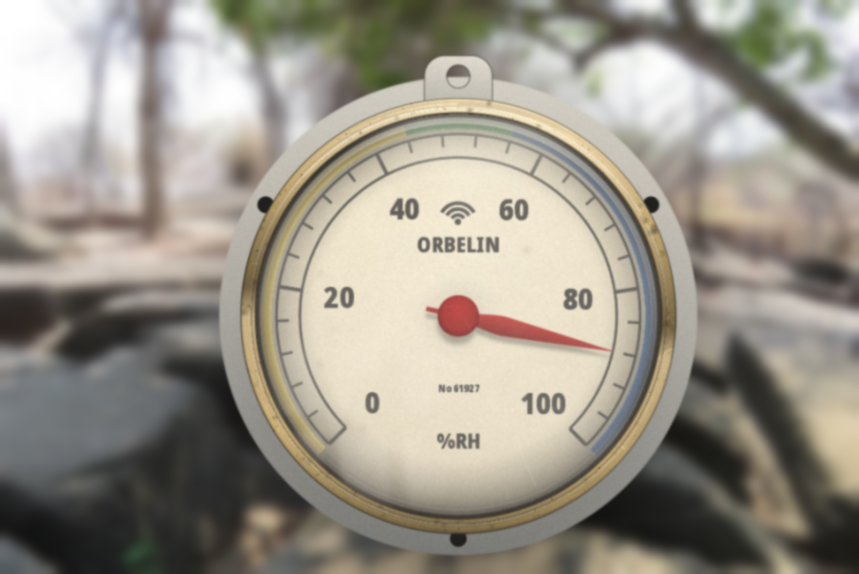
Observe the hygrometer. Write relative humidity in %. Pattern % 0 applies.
% 88
